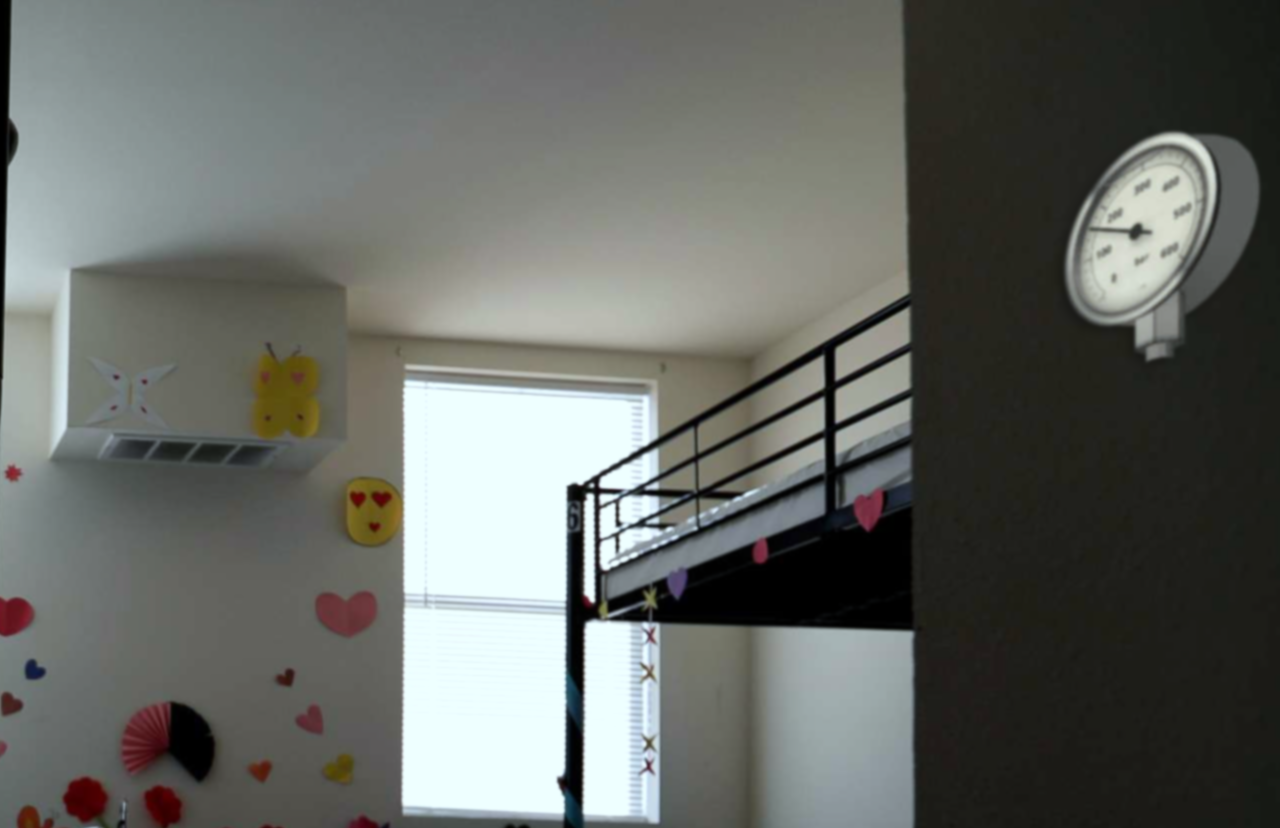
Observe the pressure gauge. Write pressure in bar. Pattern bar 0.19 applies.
bar 160
